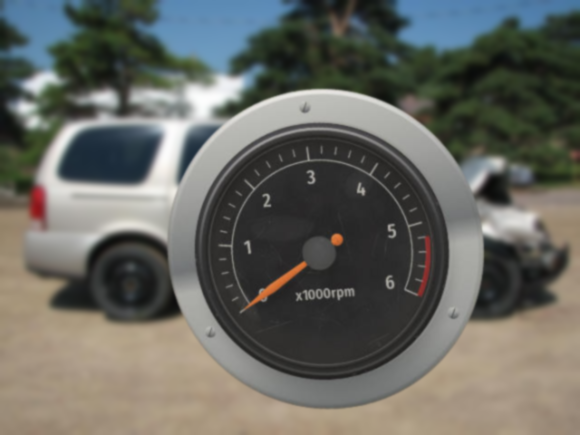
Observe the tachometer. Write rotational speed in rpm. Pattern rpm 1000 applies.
rpm 0
